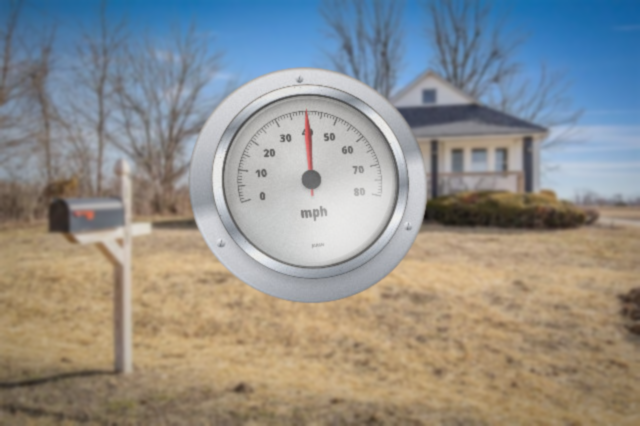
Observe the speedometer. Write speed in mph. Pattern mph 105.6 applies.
mph 40
